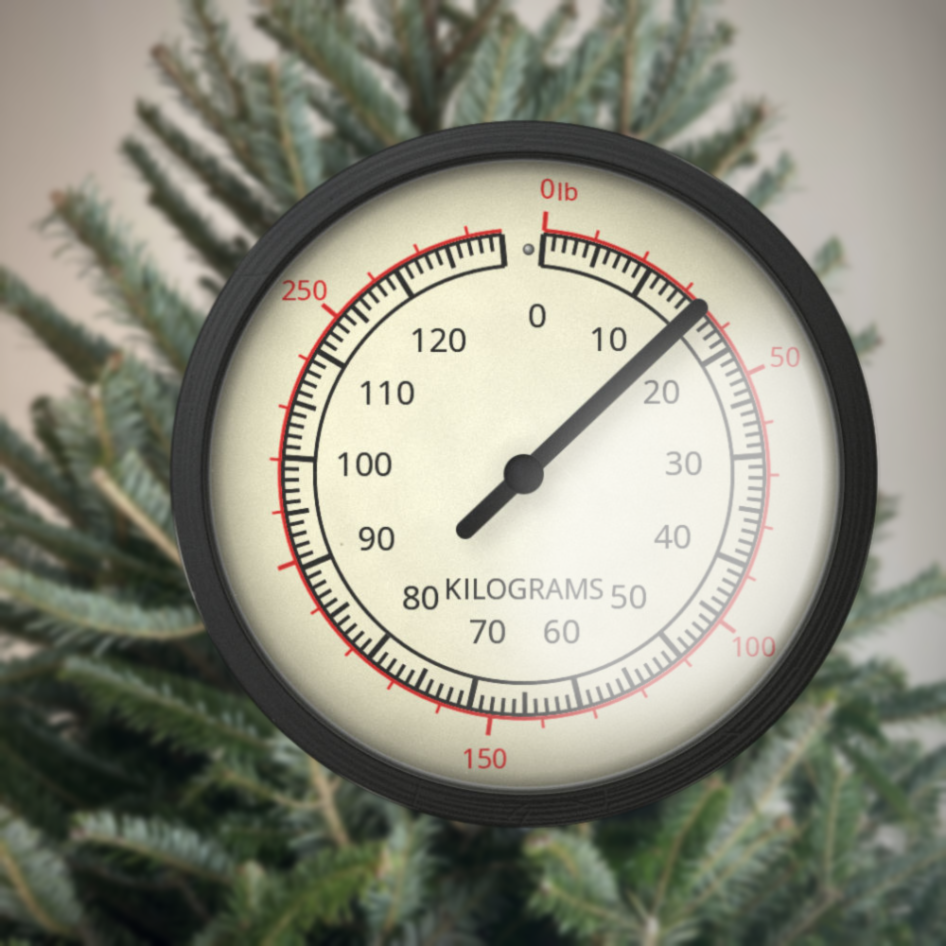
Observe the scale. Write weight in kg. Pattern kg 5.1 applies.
kg 15.5
